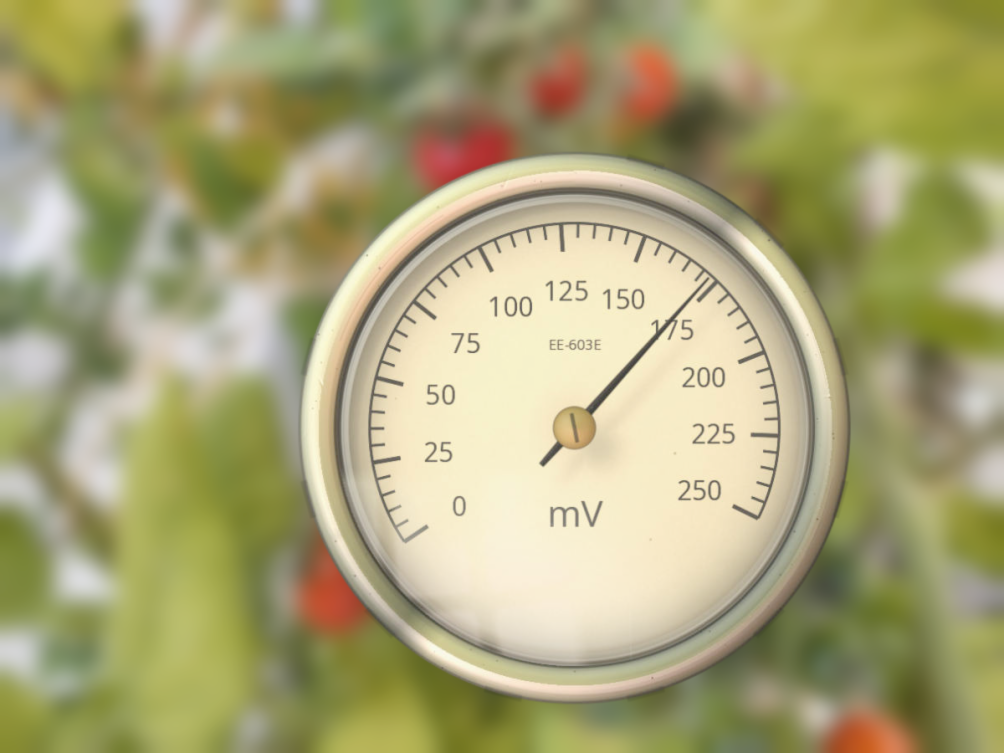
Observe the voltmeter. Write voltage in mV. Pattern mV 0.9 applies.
mV 172.5
